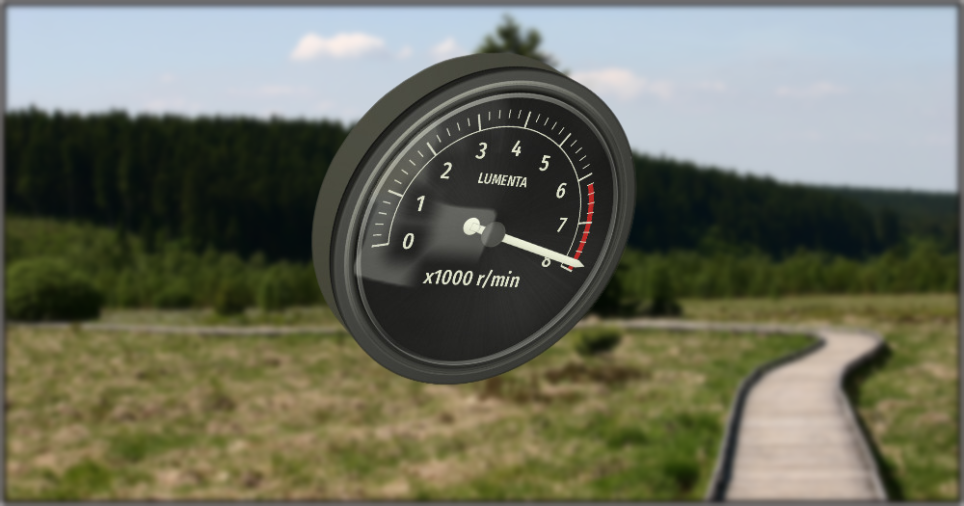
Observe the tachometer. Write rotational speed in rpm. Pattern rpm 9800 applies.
rpm 7800
